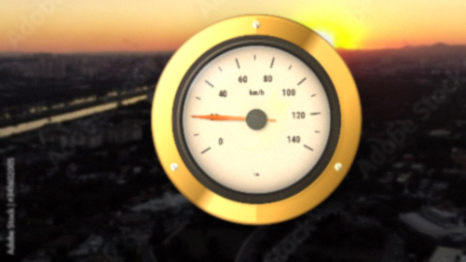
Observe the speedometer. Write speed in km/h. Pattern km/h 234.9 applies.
km/h 20
